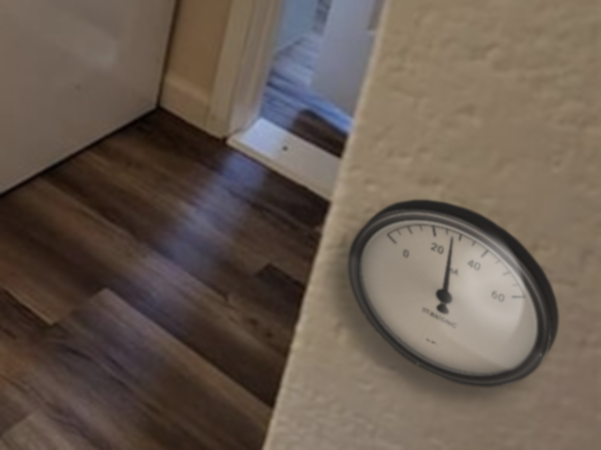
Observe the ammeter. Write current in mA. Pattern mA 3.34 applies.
mA 27.5
